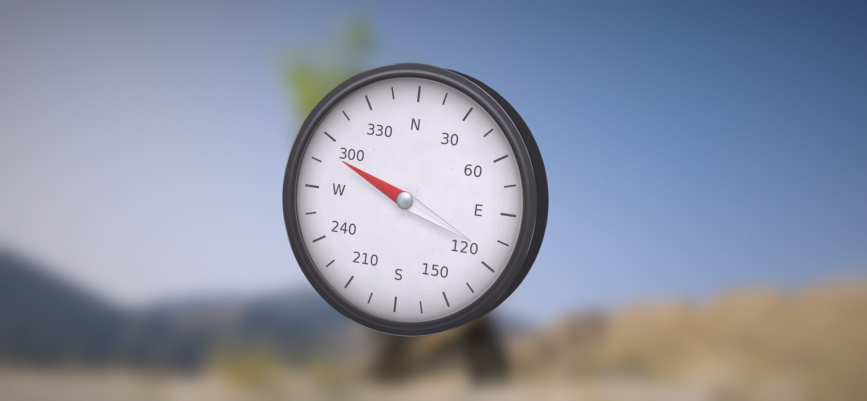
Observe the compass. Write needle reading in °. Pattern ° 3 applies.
° 292.5
